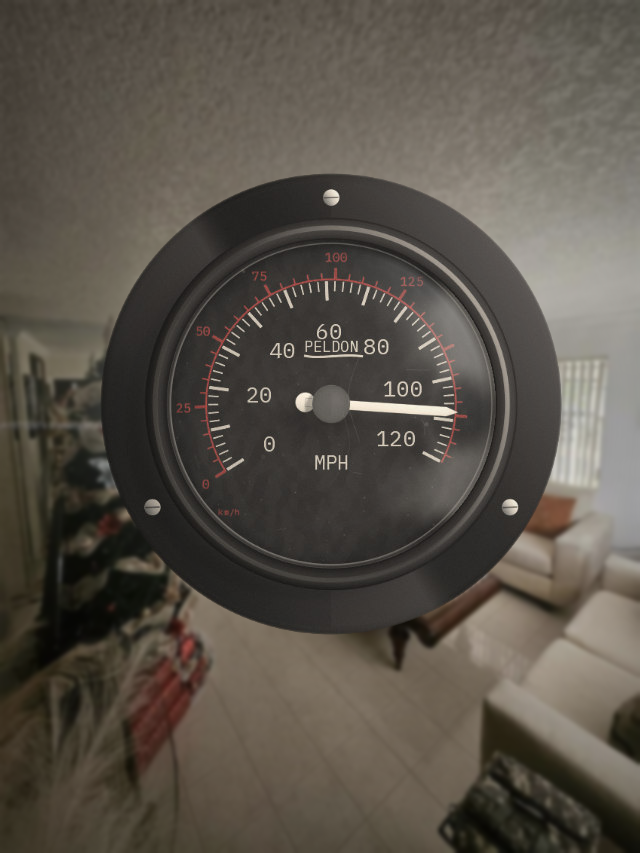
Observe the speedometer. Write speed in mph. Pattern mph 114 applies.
mph 108
